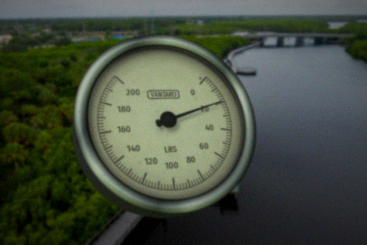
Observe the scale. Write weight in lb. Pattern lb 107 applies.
lb 20
